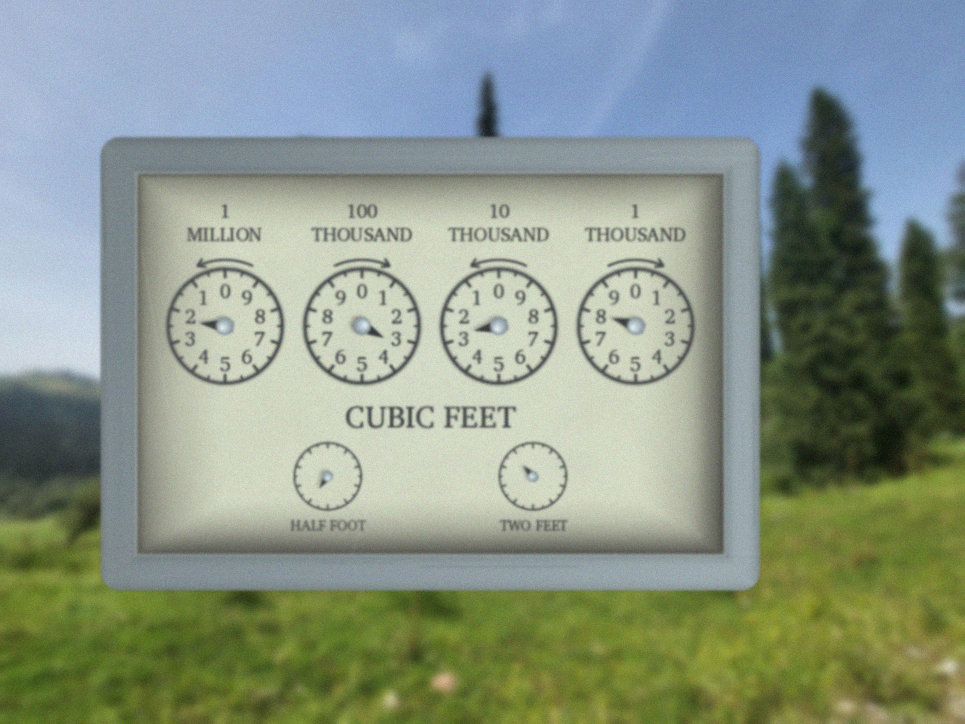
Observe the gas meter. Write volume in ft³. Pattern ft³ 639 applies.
ft³ 232800
